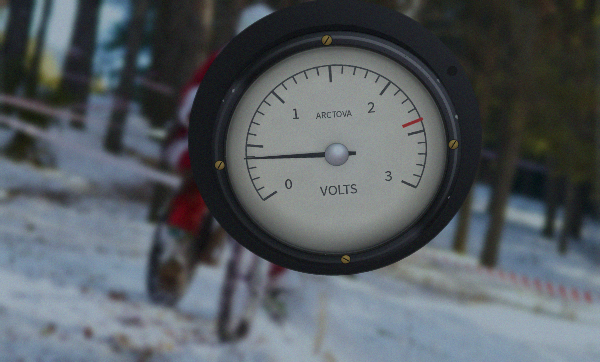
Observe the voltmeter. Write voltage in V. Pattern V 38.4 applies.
V 0.4
